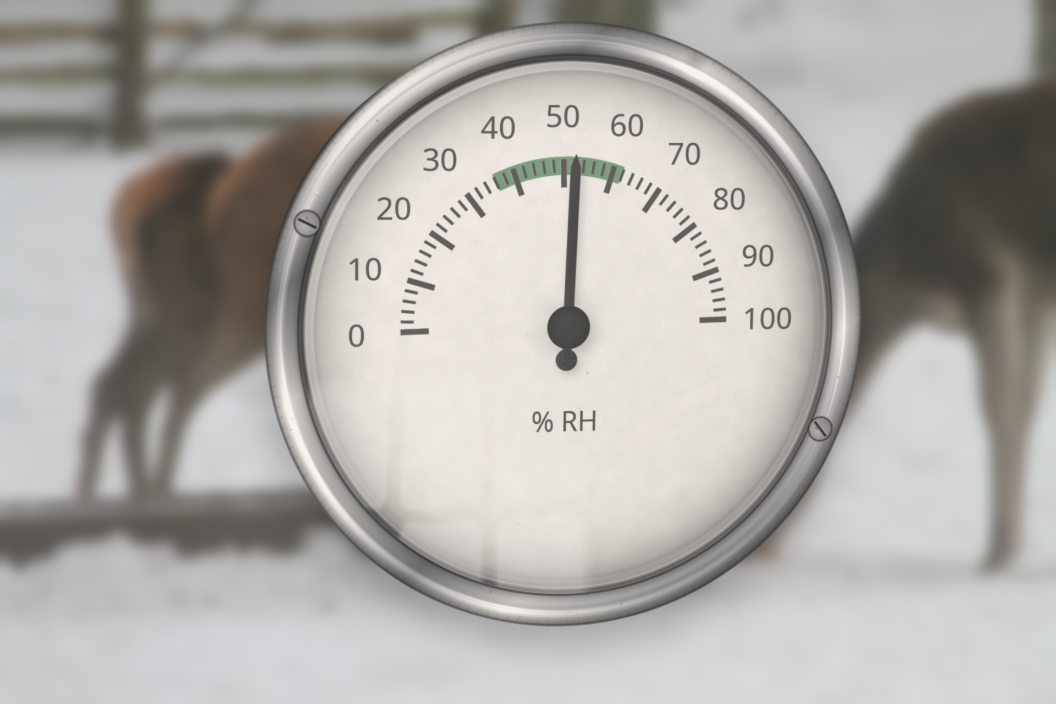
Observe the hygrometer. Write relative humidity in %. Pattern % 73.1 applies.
% 52
